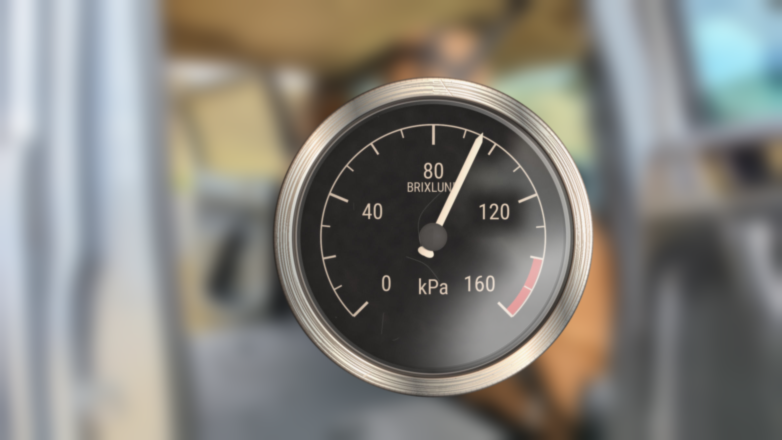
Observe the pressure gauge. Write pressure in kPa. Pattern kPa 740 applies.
kPa 95
